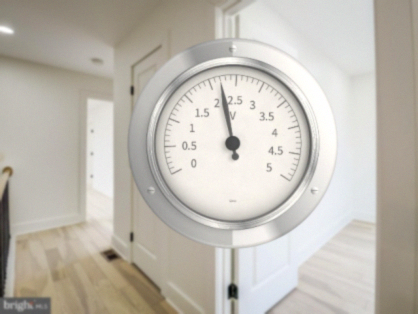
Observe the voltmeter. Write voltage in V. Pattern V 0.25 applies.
V 2.2
